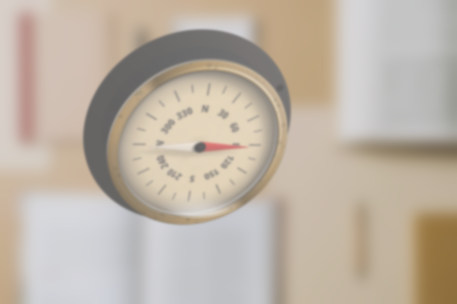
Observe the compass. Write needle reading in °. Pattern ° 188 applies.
° 90
